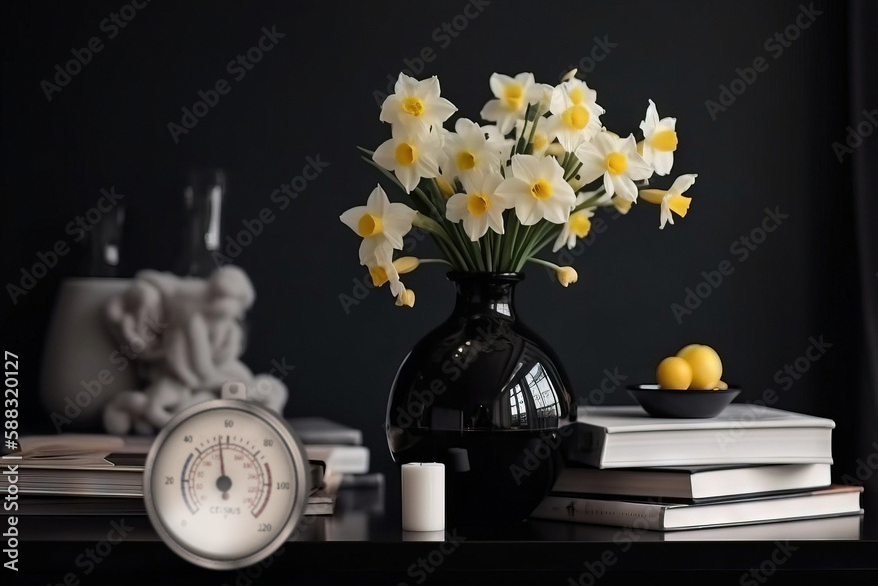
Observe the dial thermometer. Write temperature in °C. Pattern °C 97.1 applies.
°C 56
